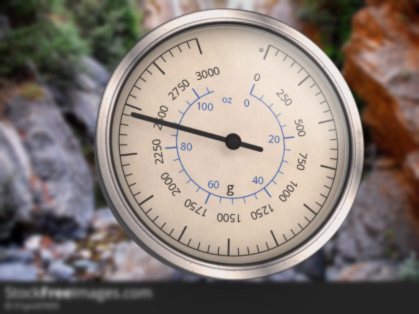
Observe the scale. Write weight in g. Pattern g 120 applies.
g 2450
